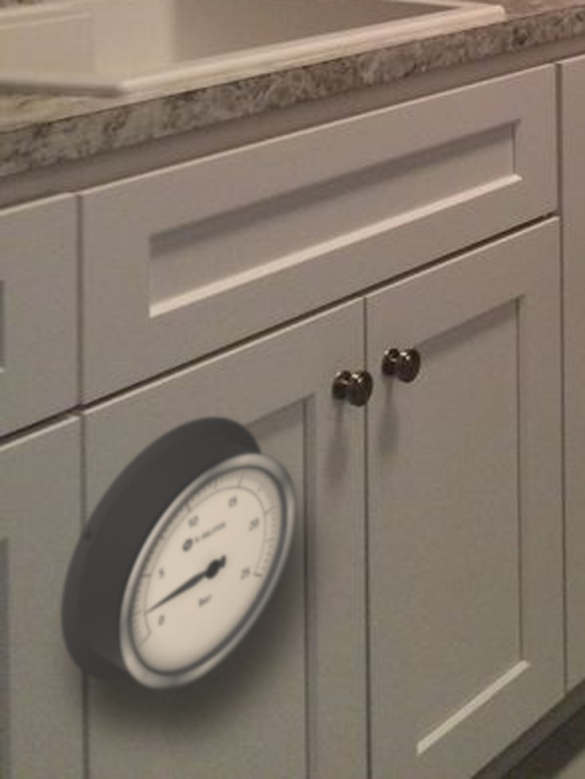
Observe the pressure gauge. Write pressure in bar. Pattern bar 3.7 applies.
bar 2.5
